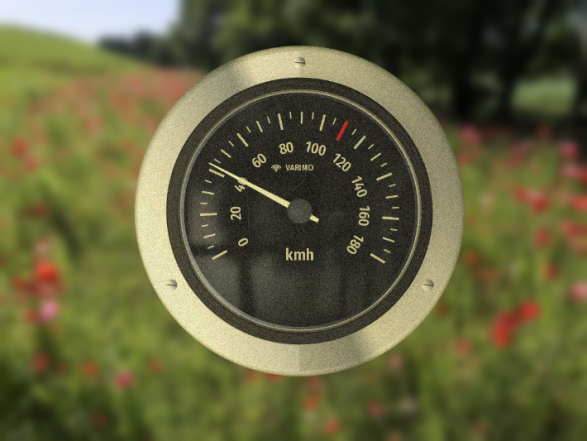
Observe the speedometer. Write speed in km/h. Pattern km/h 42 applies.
km/h 42.5
